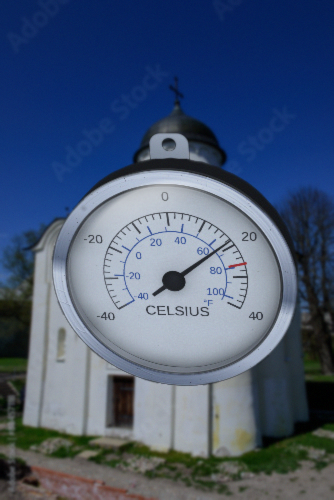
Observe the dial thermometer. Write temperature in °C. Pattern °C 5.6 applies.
°C 18
